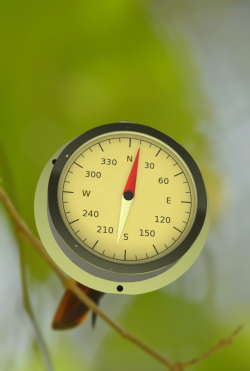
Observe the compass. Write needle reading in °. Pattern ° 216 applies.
° 10
